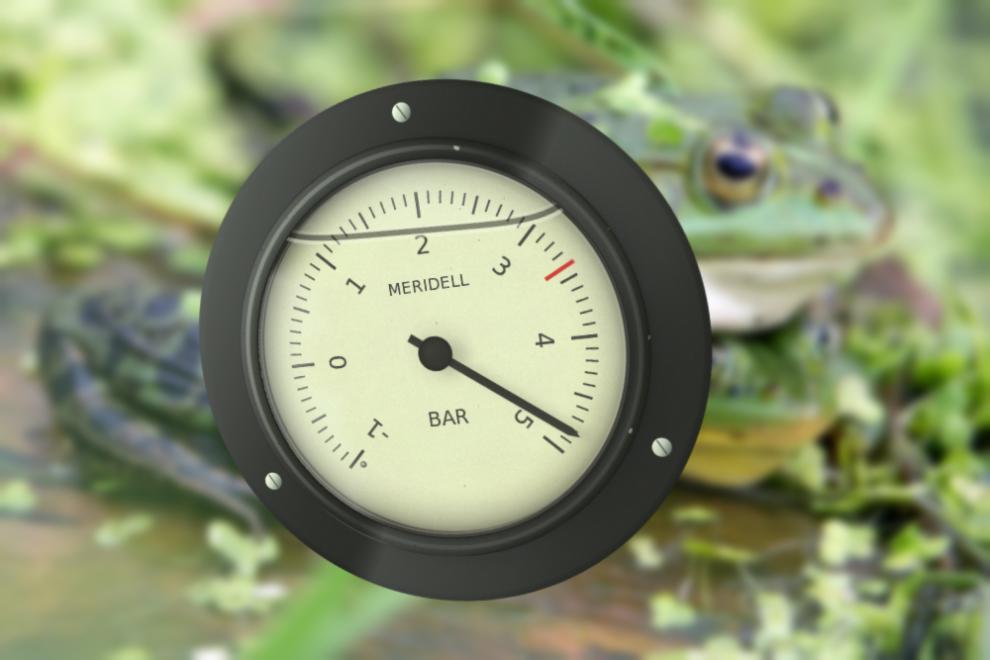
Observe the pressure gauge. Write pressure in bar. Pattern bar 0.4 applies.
bar 4.8
